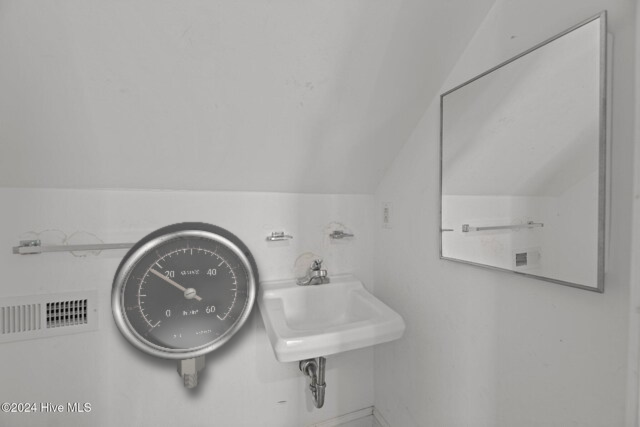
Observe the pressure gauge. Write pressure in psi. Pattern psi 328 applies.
psi 18
